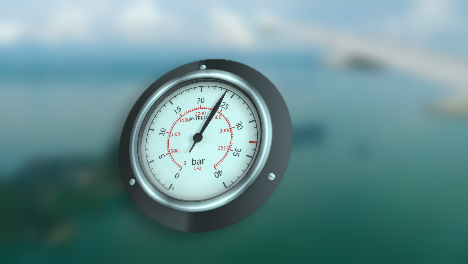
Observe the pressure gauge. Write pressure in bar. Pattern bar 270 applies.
bar 24
